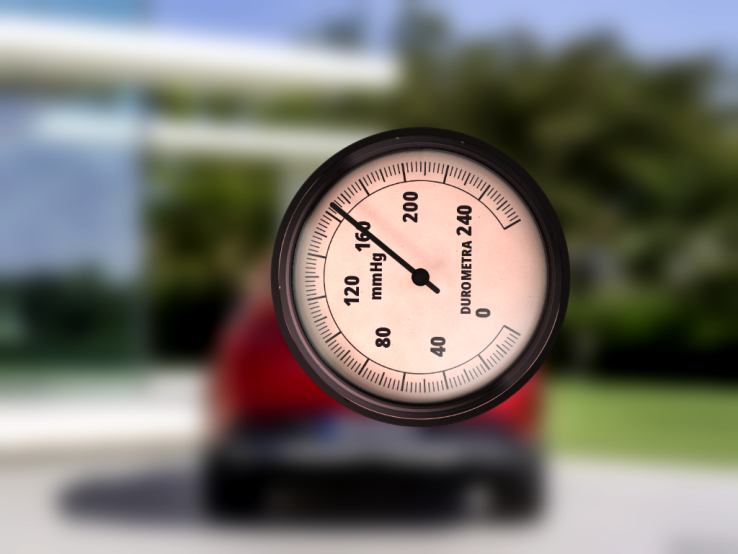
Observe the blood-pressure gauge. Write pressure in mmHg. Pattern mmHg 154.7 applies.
mmHg 164
